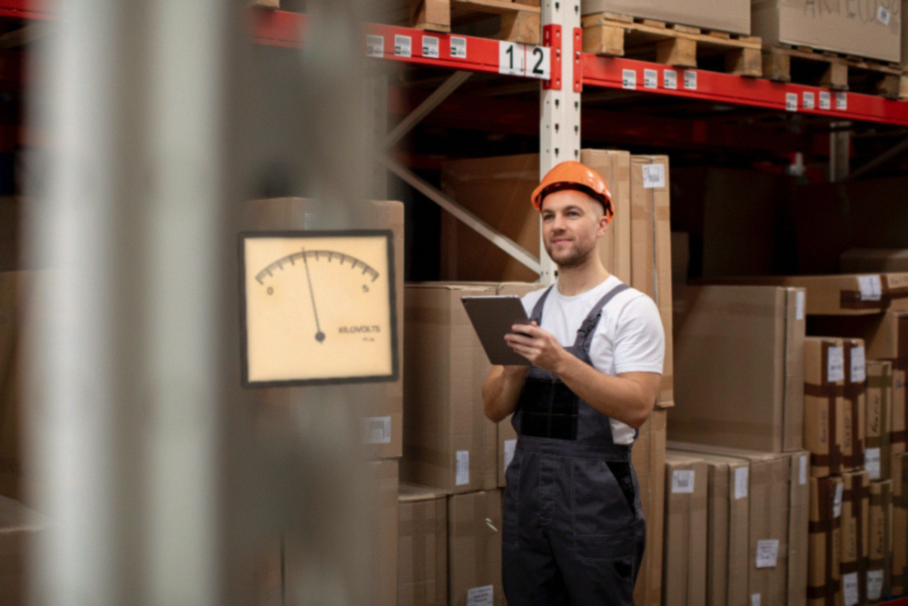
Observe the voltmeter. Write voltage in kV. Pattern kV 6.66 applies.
kV 2
